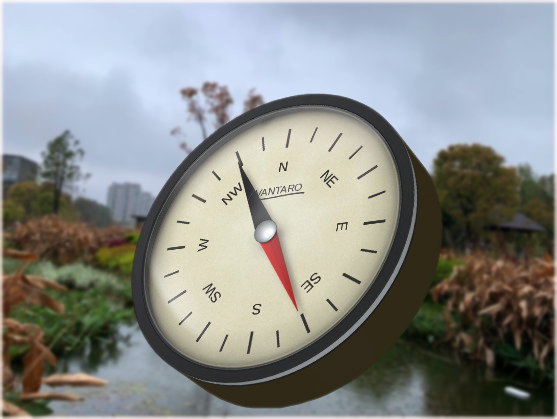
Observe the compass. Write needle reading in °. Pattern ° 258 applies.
° 150
